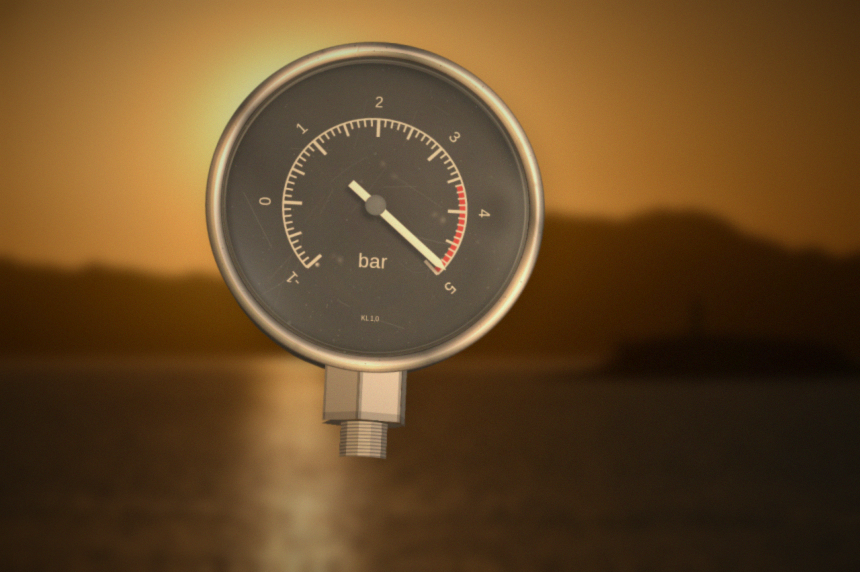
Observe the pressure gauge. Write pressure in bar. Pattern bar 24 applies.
bar 4.9
